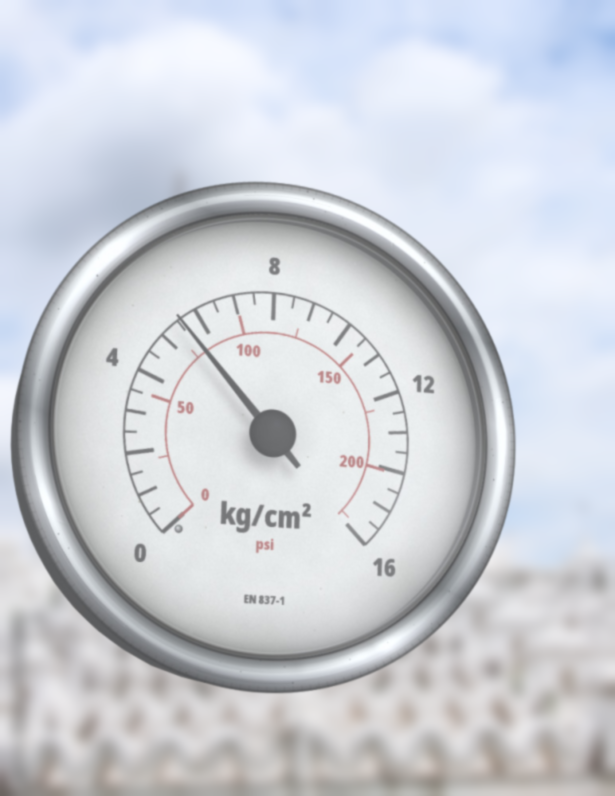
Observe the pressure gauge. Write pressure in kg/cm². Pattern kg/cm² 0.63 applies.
kg/cm² 5.5
